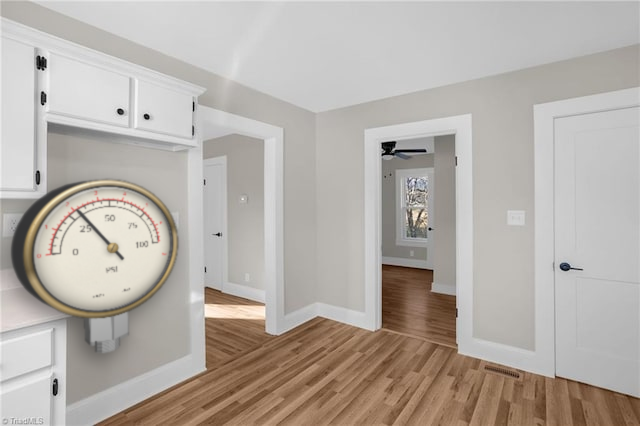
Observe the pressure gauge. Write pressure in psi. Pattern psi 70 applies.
psi 30
